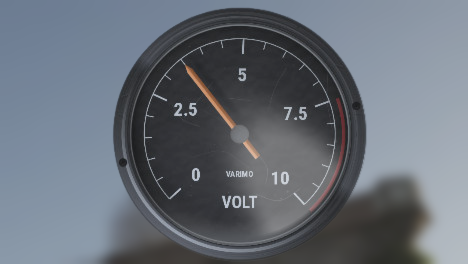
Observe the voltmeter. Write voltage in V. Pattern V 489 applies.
V 3.5
